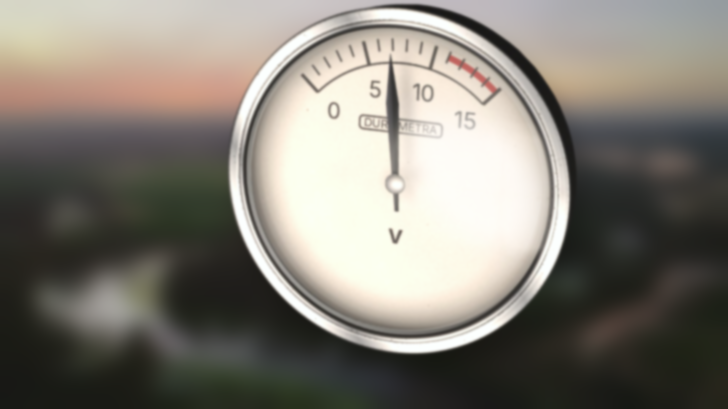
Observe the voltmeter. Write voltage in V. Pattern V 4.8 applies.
V 7
